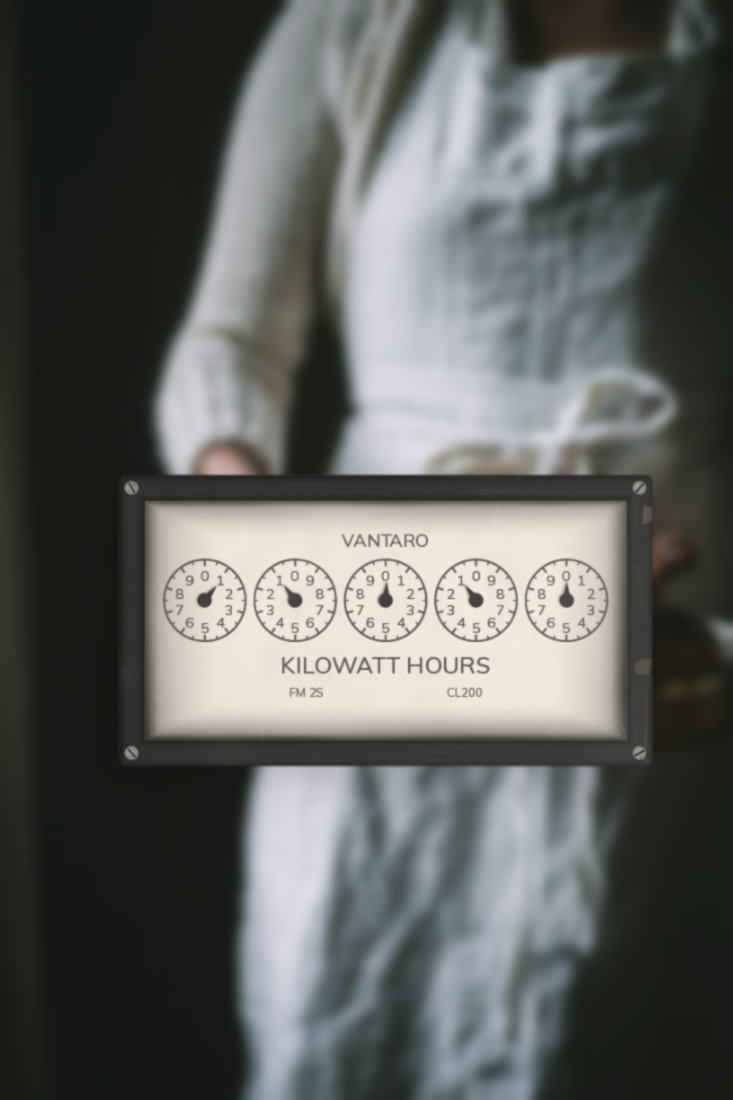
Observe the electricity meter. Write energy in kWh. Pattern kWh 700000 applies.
kWh 11010
